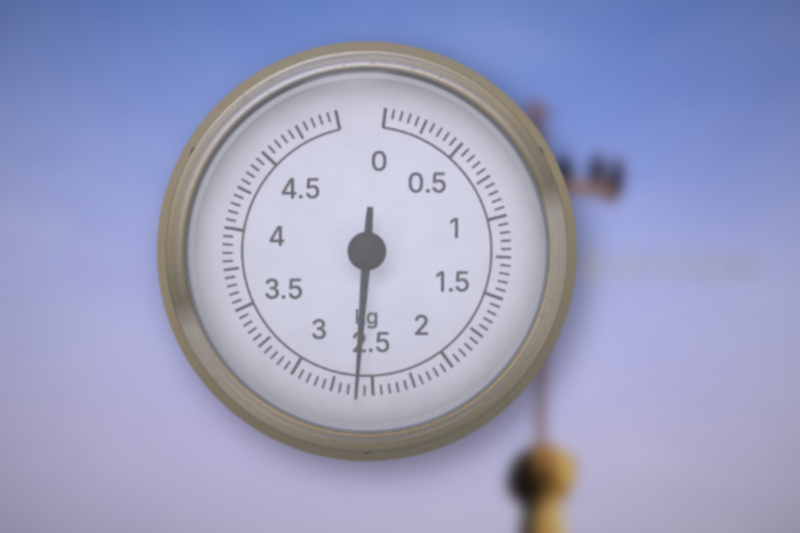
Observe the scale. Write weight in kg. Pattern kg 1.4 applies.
kg 2.6
